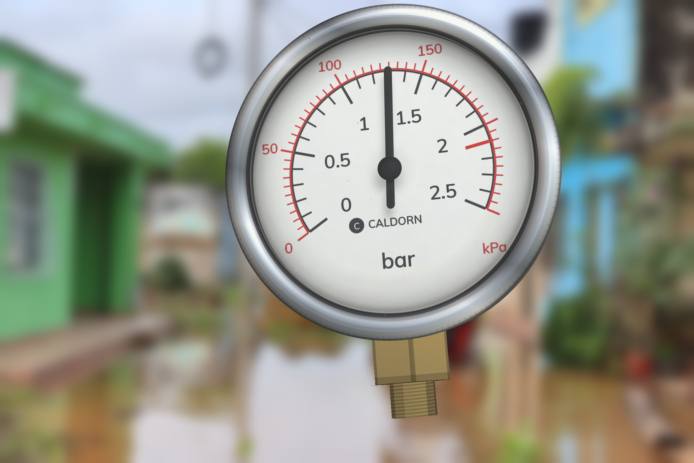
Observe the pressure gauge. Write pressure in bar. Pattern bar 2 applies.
bar 1.3
